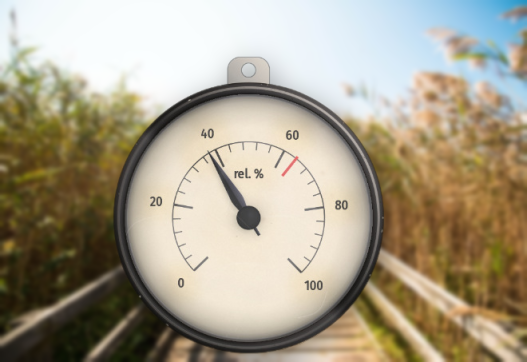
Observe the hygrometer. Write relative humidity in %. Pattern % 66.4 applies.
% 38
